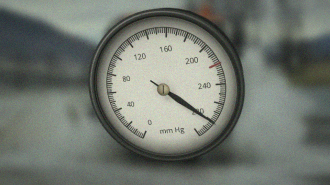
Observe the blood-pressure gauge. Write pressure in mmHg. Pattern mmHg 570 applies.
mmHg 280
